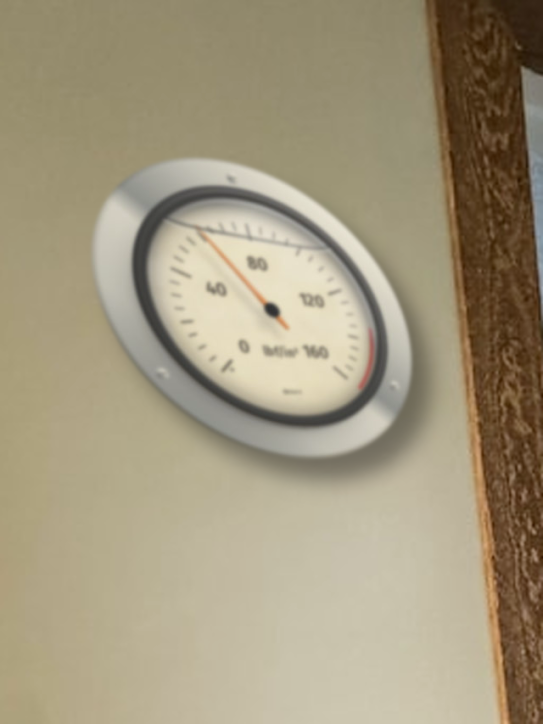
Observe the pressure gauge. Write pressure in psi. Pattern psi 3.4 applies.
psi 60
